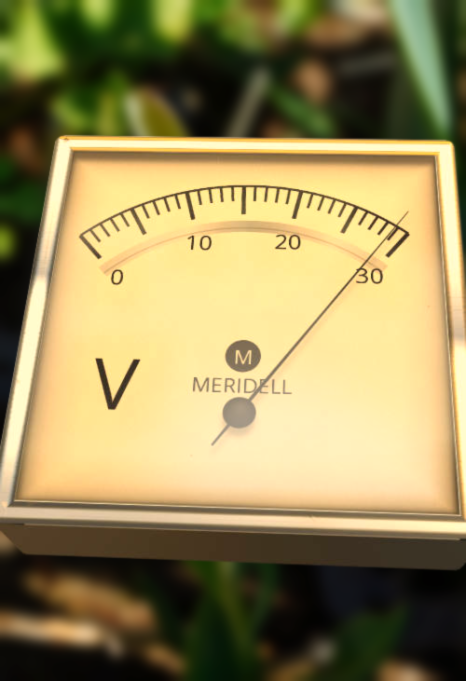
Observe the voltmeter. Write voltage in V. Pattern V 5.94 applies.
V 29
